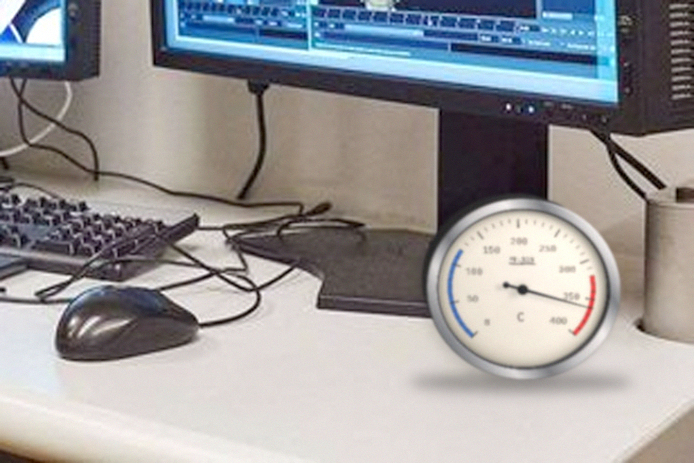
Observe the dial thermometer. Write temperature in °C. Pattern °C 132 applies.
°C 360
